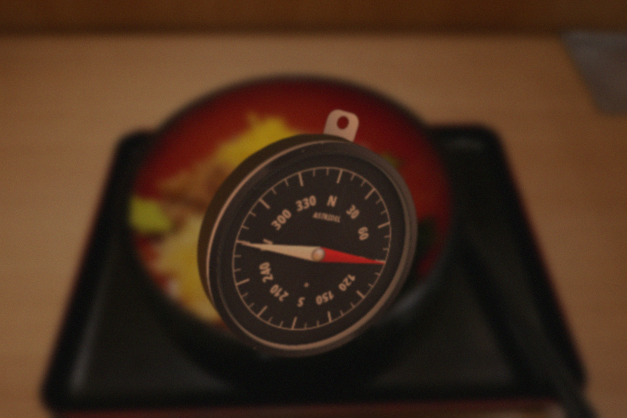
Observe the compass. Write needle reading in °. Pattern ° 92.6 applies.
° 90
